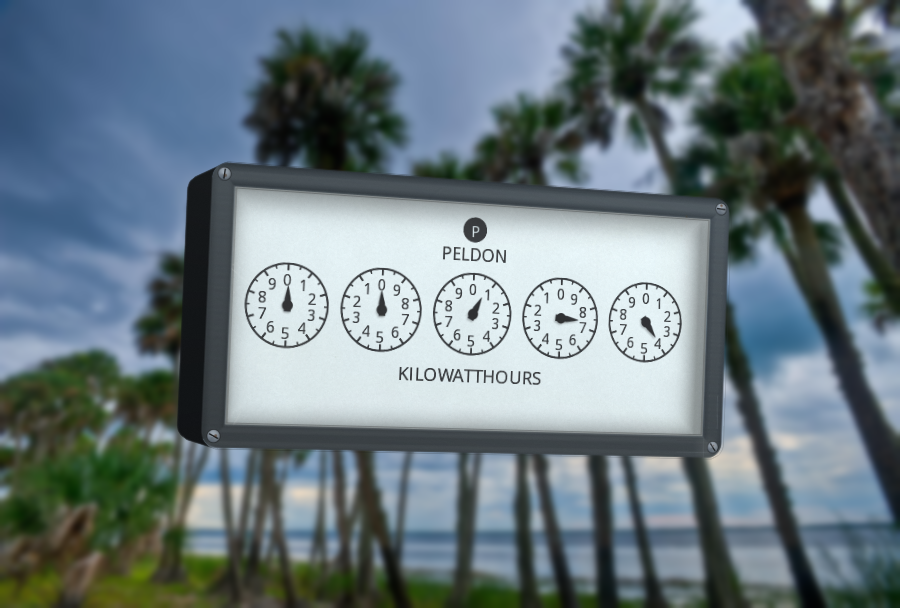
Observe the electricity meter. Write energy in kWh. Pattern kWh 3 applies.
kWh 74
